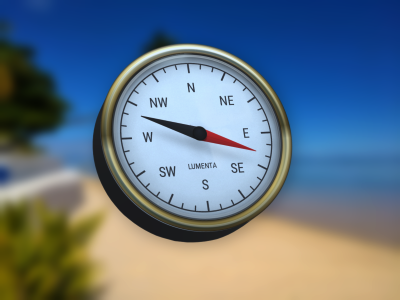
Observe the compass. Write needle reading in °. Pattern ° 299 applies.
° 110
